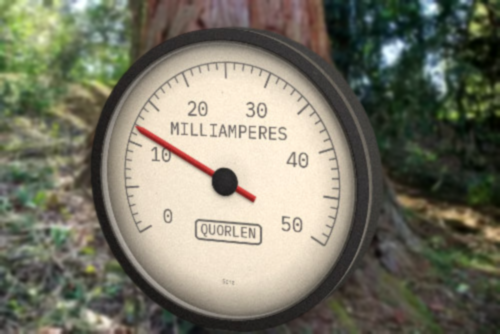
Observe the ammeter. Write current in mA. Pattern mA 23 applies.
mA 12
